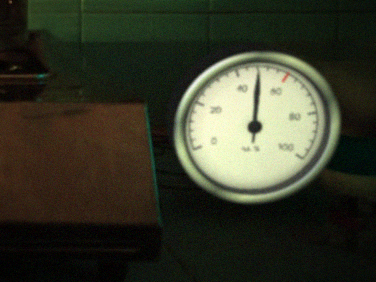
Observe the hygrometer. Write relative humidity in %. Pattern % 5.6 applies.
% 48
